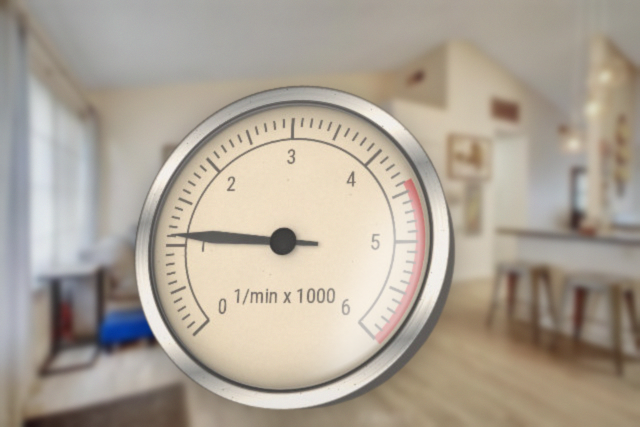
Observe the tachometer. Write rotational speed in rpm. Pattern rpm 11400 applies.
rpm 1100
